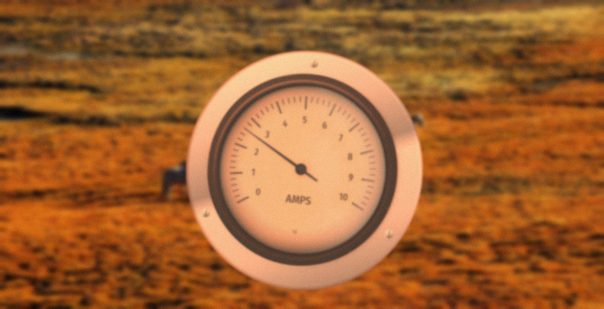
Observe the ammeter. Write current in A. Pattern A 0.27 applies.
A 2.6
